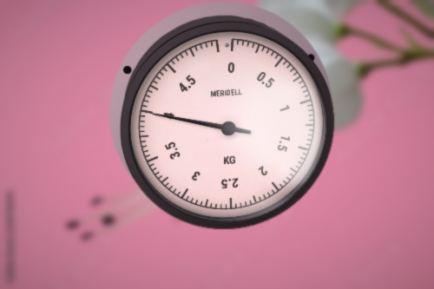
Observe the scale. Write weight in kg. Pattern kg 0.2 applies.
kg 4
